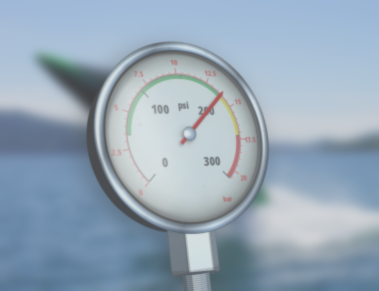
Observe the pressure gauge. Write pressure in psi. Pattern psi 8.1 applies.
psi 200
